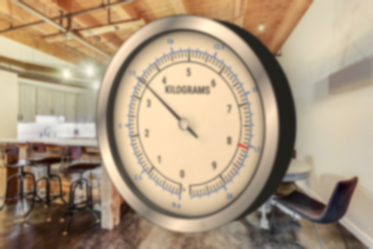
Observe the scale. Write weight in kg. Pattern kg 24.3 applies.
kg 3.5
